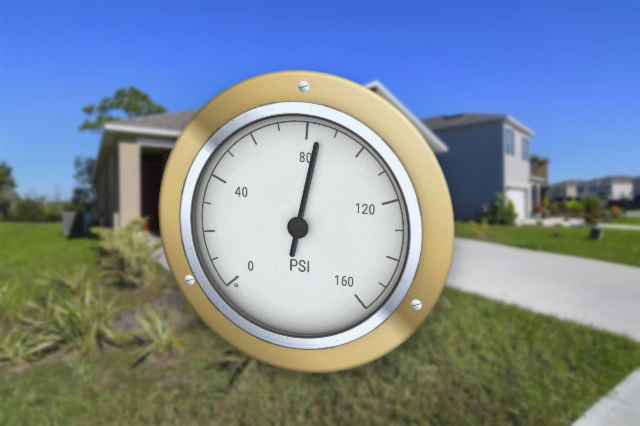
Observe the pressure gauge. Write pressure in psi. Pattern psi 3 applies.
psi 85
